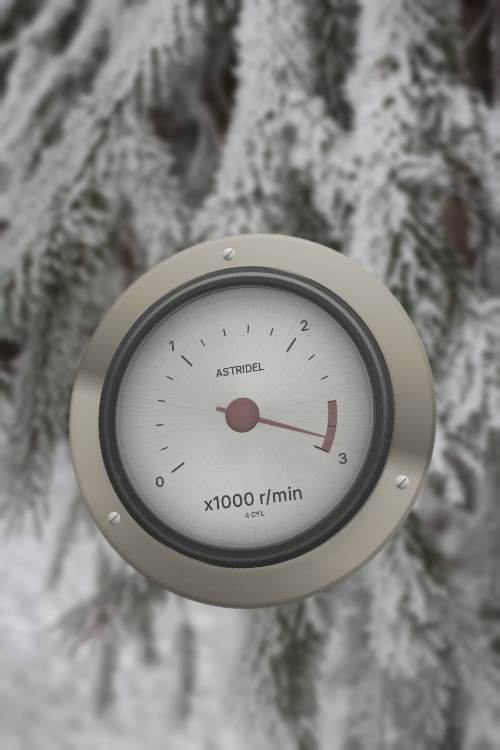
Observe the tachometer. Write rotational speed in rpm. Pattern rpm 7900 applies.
rpm 2900
